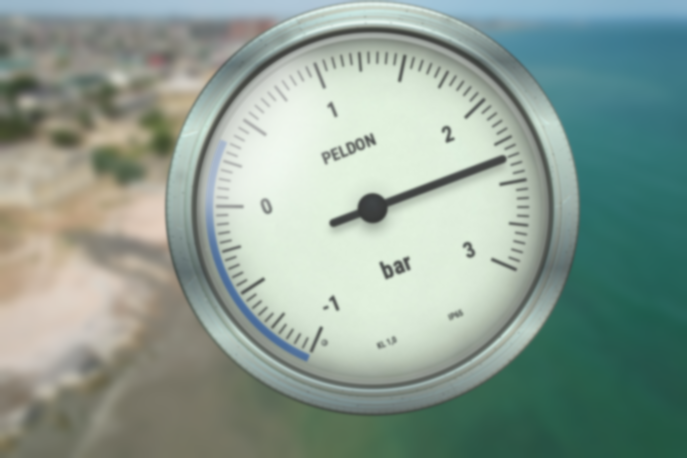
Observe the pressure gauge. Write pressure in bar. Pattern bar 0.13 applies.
bar 2.35
